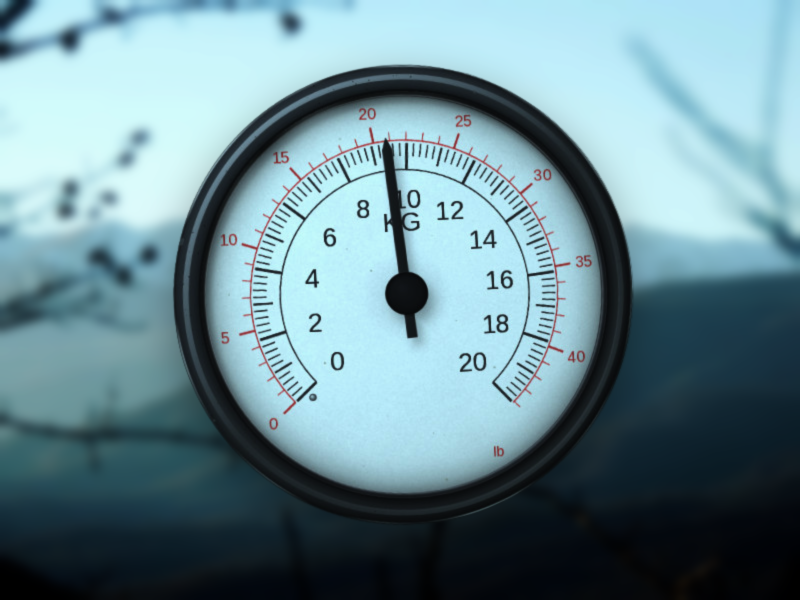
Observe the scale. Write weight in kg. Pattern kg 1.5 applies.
kg 9.4
